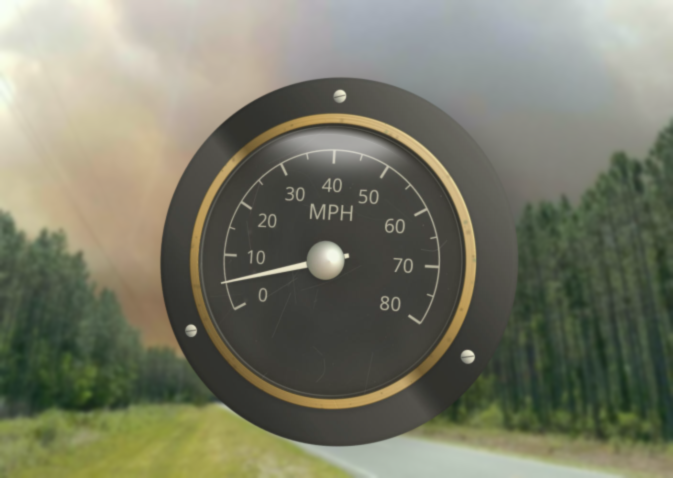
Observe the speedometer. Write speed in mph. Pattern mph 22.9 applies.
mph 5
